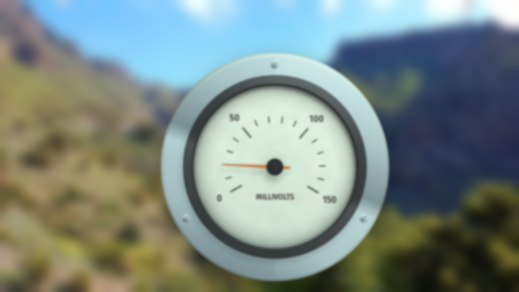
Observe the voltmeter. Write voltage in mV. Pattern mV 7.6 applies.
mV 20
